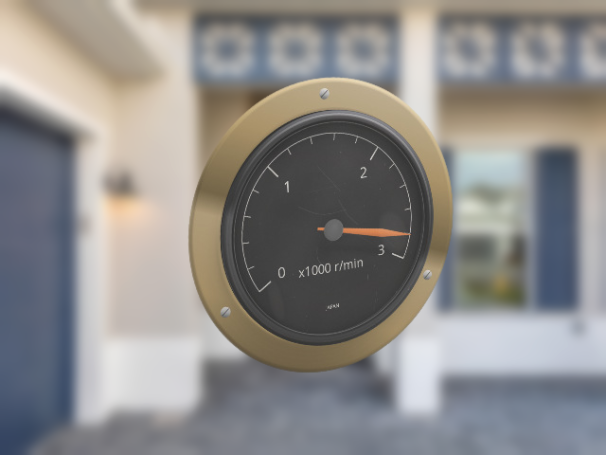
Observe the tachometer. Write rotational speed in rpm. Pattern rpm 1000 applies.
rpm 2800
